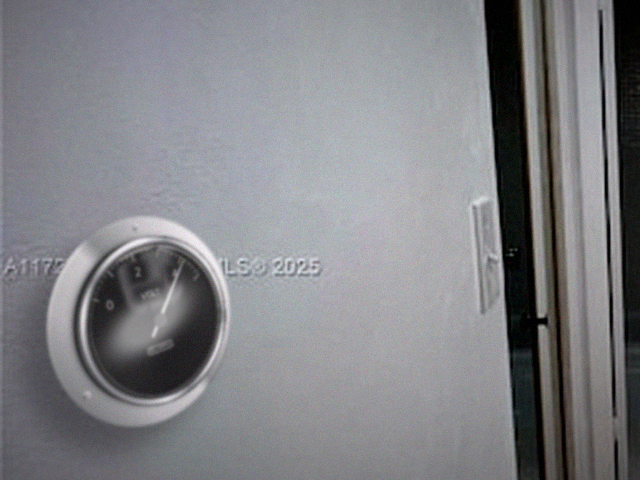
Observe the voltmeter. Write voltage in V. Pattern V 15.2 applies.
V 4
